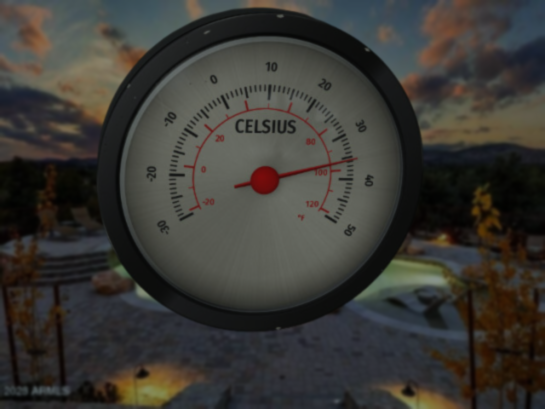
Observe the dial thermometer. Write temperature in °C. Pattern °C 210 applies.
°C 35
